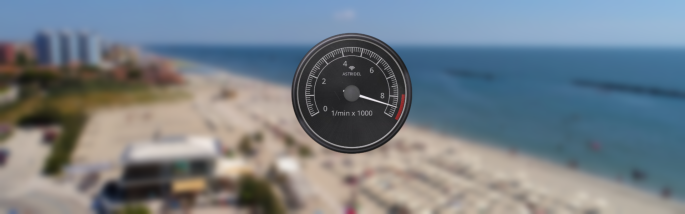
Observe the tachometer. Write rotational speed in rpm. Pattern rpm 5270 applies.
rpm 8500
